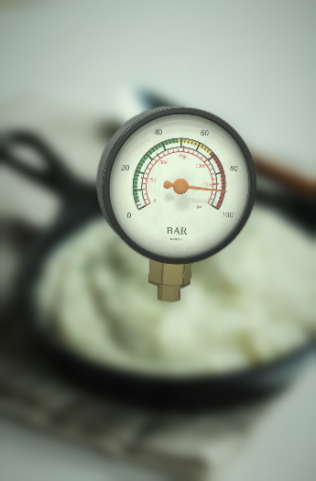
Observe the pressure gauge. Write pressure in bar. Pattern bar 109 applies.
bar 90
